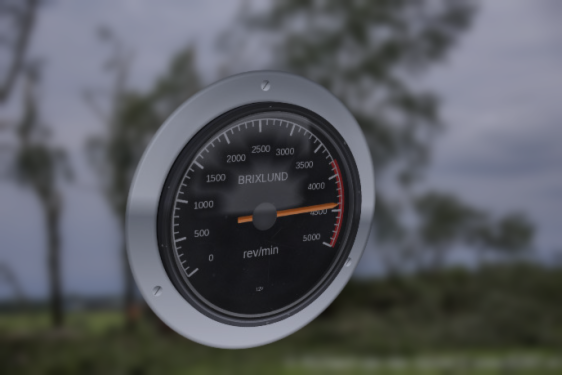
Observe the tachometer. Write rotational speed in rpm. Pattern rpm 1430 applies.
rpm 4400
